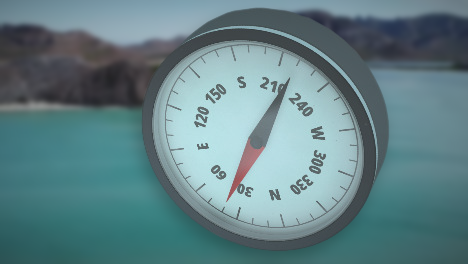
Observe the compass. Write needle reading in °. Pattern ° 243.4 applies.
° 40
